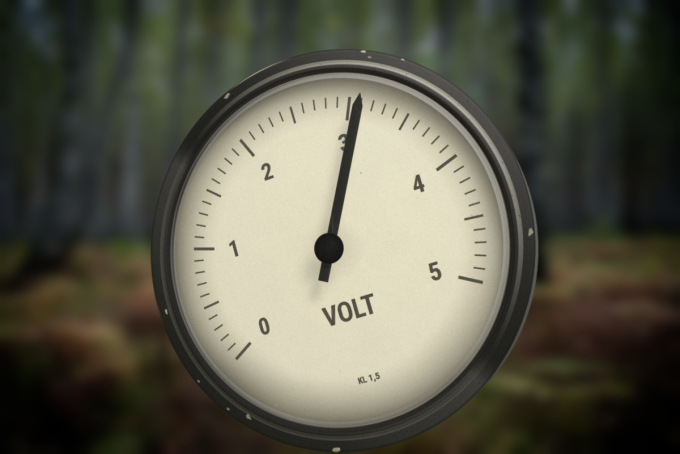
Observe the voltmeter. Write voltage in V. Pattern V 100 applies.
V 3.1
